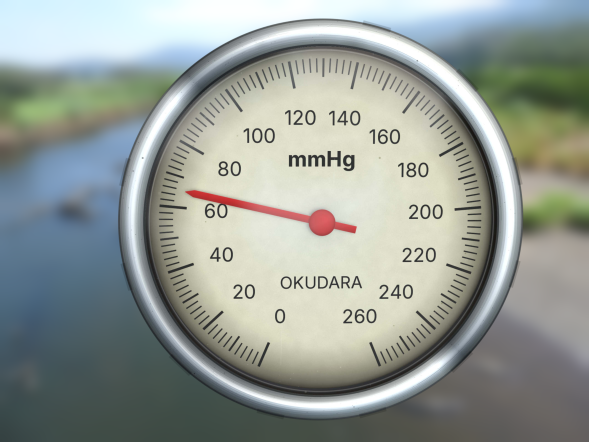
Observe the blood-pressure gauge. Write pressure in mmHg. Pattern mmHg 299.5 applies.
mmHg 66
